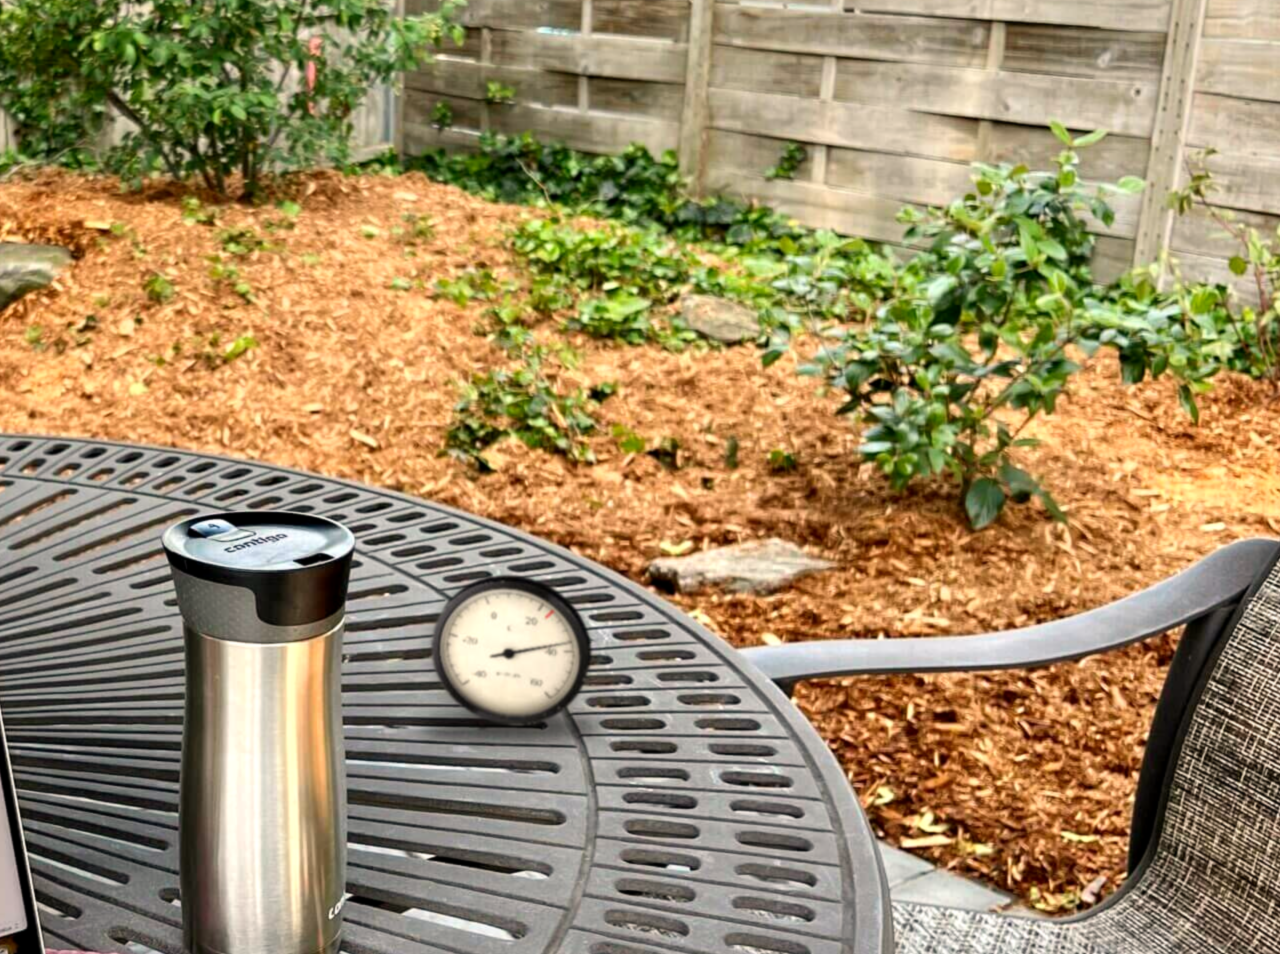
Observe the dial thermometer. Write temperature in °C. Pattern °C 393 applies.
°C 36
